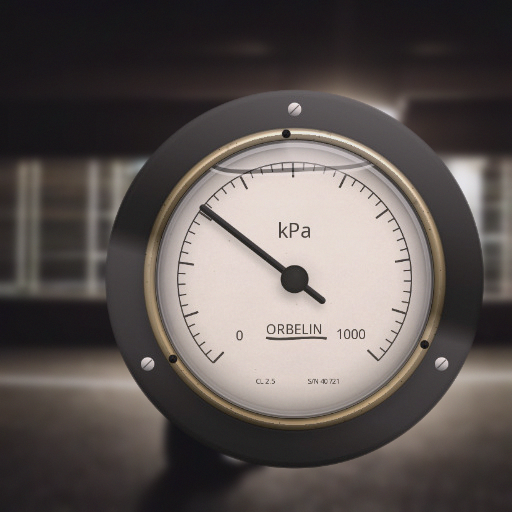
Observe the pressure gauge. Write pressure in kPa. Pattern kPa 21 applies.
kPa 310
